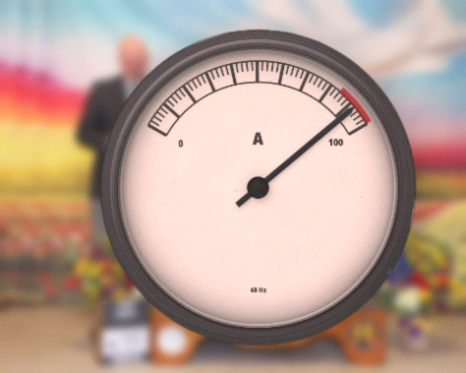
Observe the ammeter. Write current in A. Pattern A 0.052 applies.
A 92
